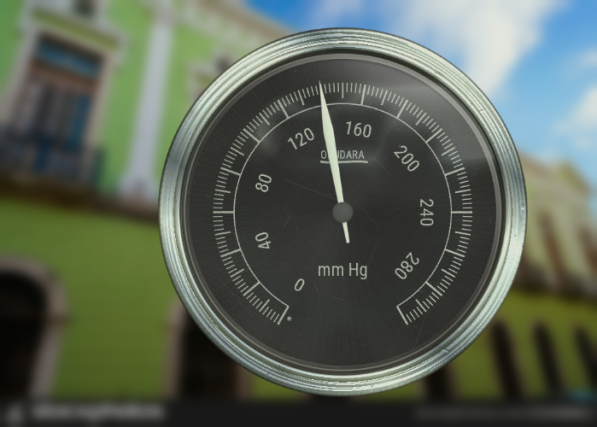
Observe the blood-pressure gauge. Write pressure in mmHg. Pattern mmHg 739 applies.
mmHg 140
